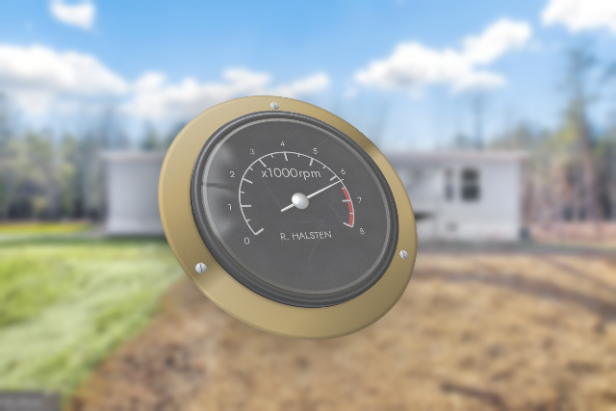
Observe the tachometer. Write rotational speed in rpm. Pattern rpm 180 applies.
rpm 6250
